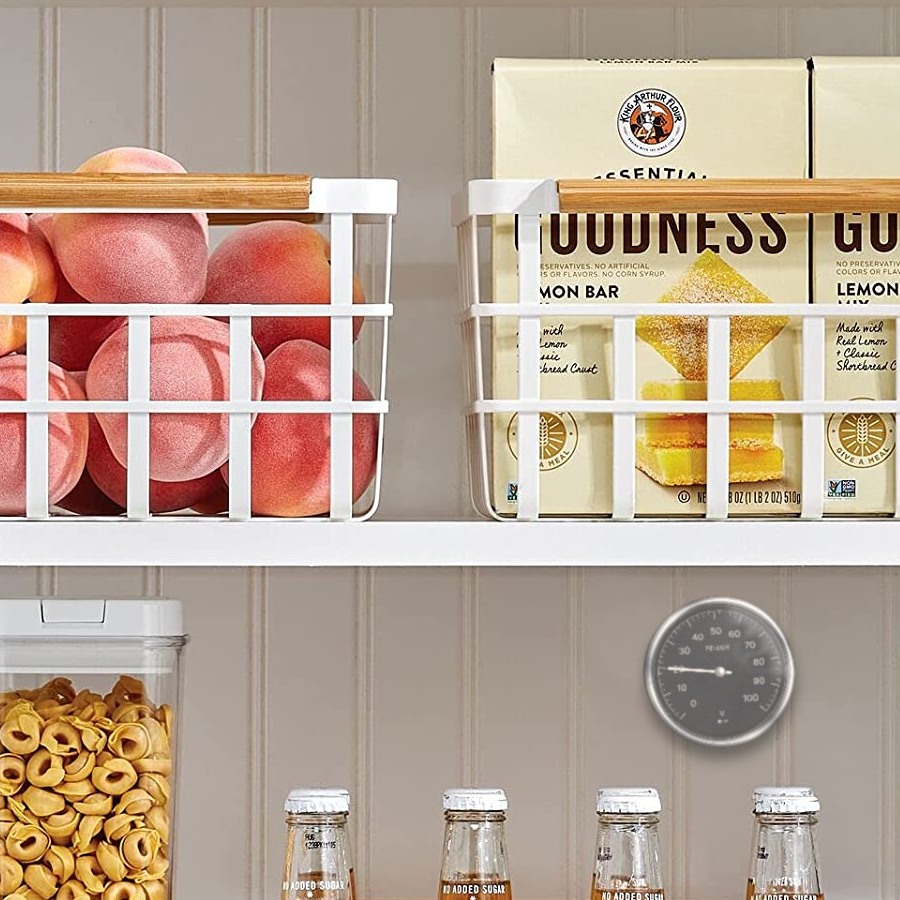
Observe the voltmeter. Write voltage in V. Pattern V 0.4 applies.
V 20
